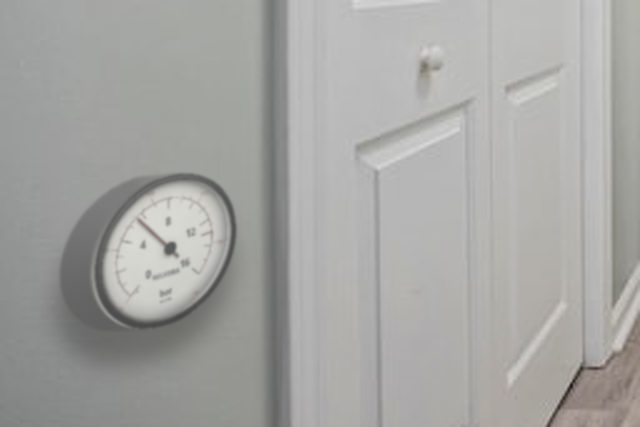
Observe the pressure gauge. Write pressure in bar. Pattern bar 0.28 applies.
bar 5.5
